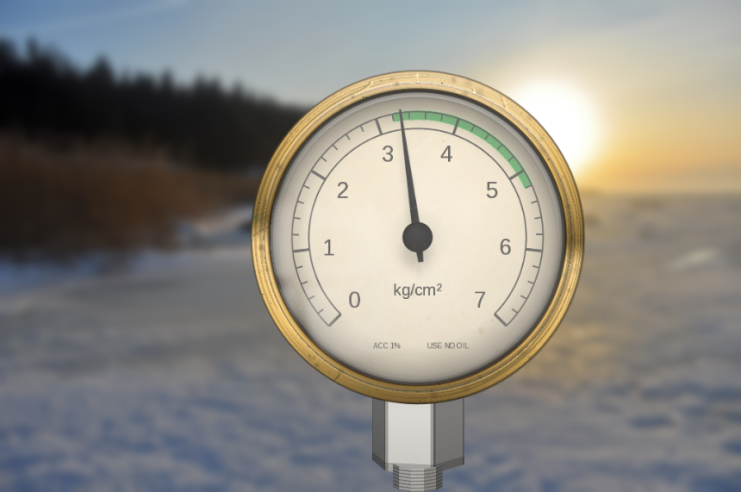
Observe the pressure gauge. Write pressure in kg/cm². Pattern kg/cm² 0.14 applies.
kg/cm² 3.3
